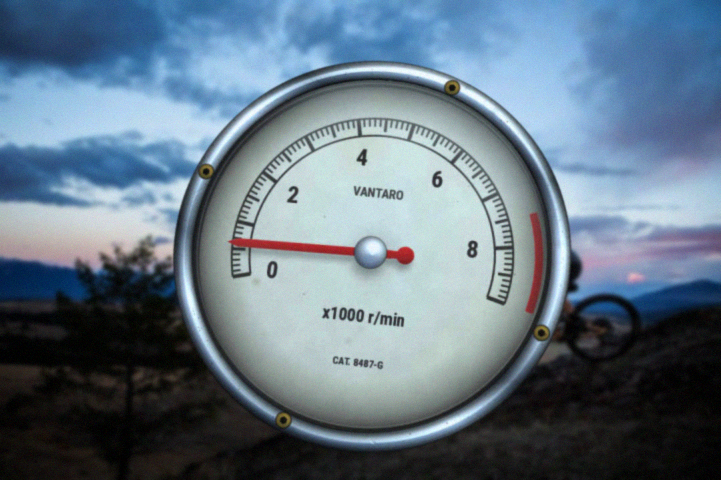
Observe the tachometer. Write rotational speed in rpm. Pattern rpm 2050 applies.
rpm 600
